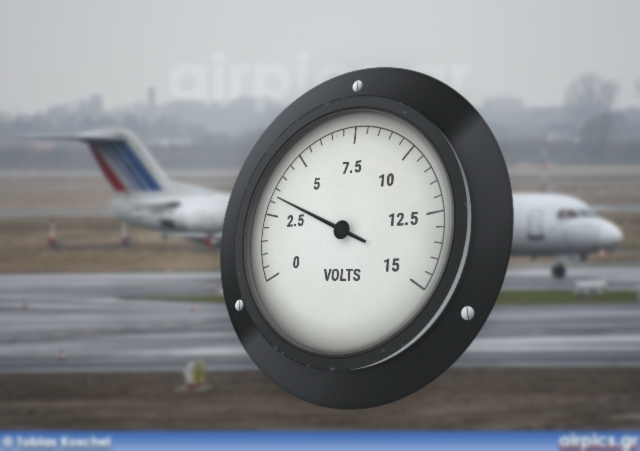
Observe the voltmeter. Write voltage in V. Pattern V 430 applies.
V 3.25
